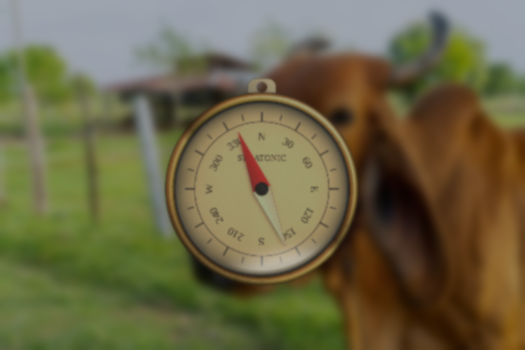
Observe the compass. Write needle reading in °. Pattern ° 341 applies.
° 337.5
